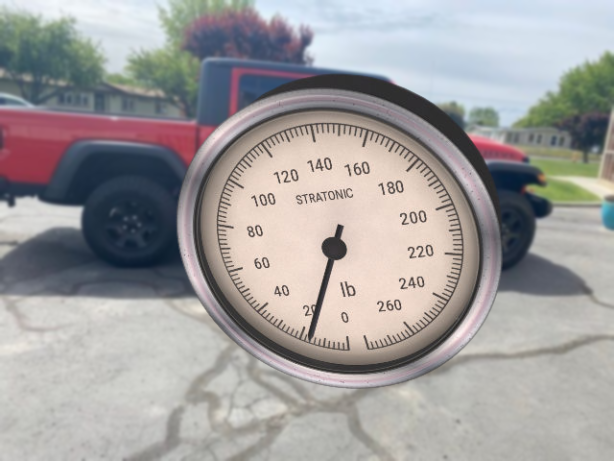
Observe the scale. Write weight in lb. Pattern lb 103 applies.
lb 16
